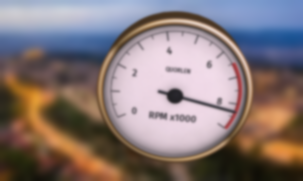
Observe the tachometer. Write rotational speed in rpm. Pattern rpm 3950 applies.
rpm 8250
